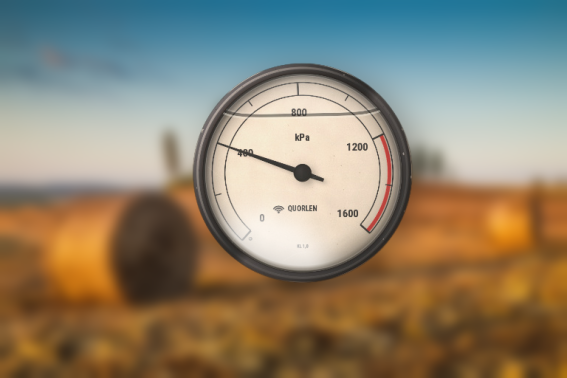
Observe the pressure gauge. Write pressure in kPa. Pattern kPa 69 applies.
kPa 400
